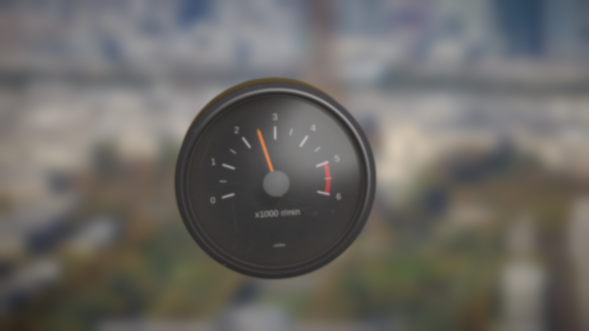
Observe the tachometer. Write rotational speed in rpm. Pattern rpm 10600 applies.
rpm 2500
